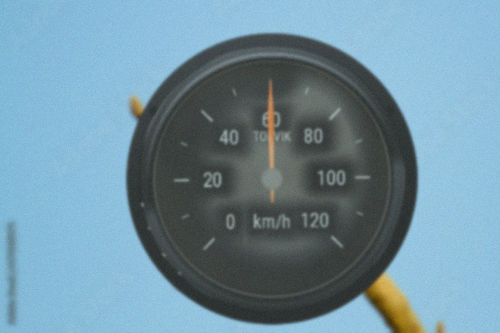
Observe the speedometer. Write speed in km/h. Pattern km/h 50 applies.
km/h 60
